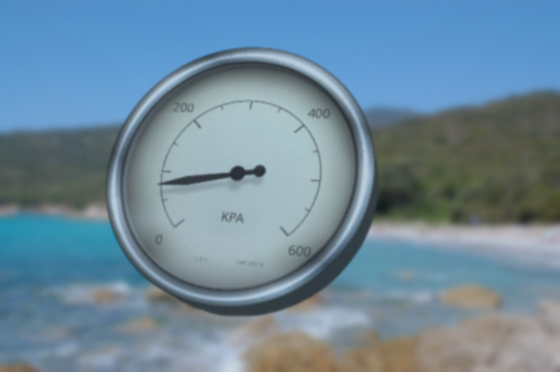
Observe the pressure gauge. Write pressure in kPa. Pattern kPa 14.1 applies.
kPa 75
